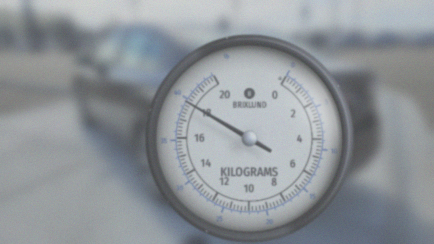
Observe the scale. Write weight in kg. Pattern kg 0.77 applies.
kg 18
